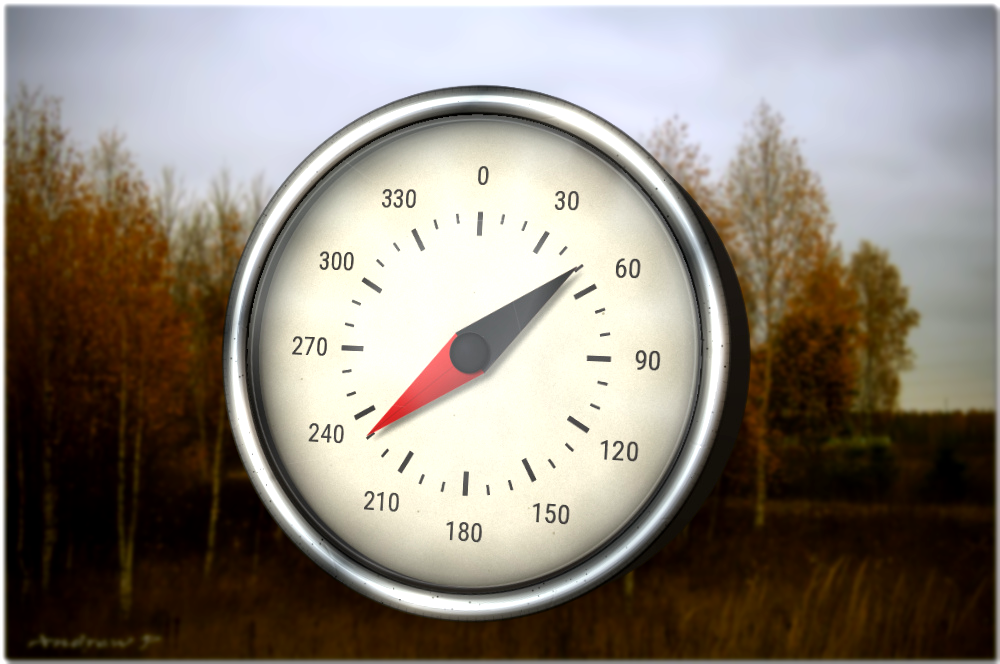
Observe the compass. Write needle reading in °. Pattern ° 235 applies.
° 230
